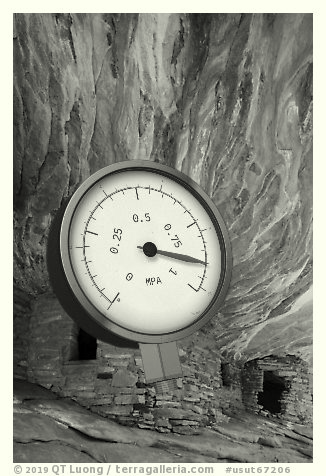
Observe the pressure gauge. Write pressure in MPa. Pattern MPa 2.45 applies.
MPa 0.9
